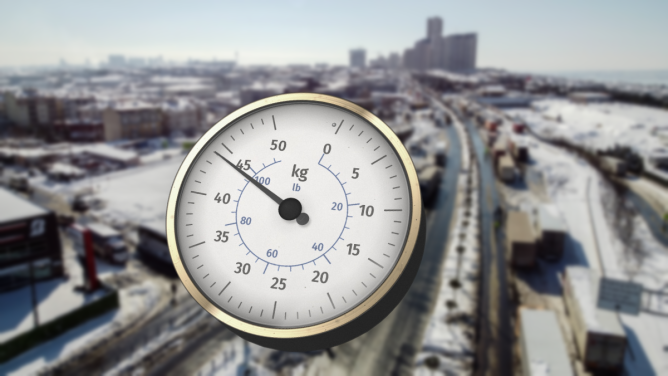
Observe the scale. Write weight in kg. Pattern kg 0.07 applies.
kg 44
